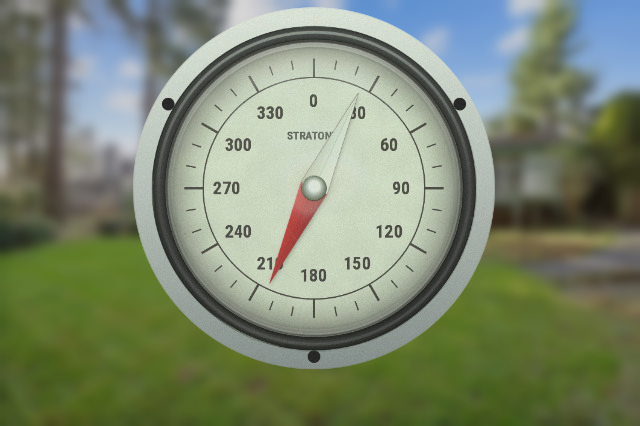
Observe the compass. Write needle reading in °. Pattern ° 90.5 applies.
° 205
